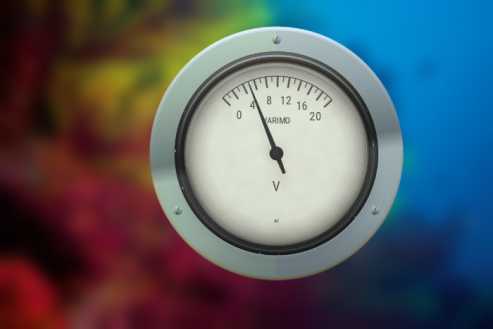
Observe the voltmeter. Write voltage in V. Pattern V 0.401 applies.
V 5
